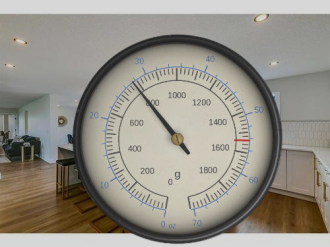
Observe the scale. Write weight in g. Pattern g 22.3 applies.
g 780
